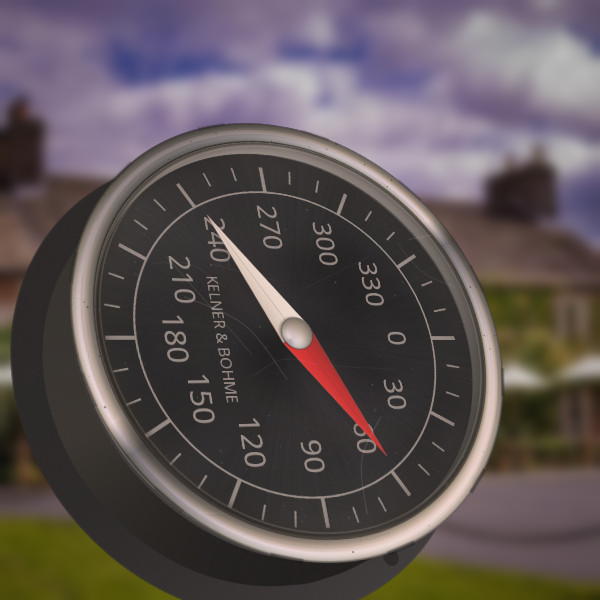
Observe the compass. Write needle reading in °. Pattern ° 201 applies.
° 60
